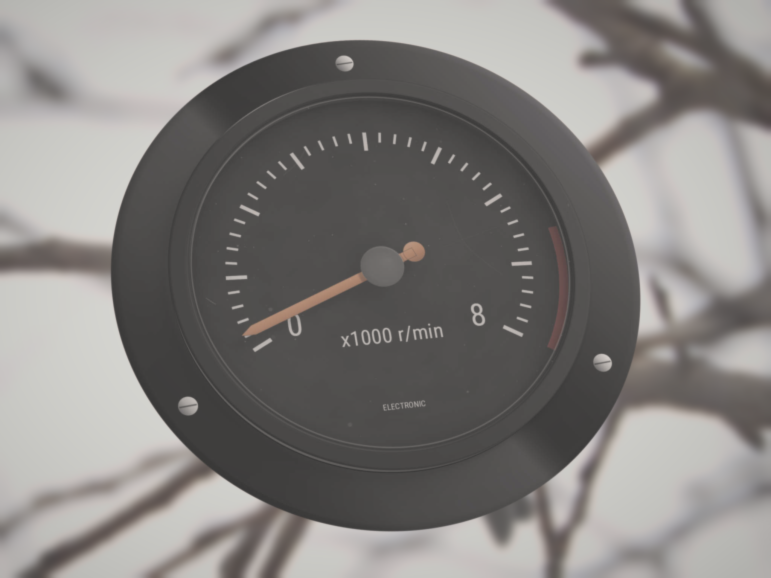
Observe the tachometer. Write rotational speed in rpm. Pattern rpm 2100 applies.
rpm 200
